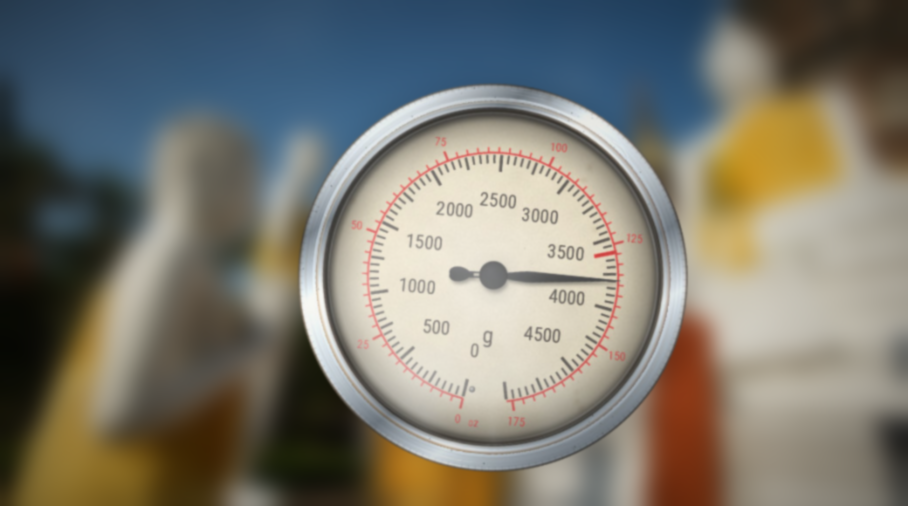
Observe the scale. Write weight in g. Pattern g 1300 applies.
g 3800
